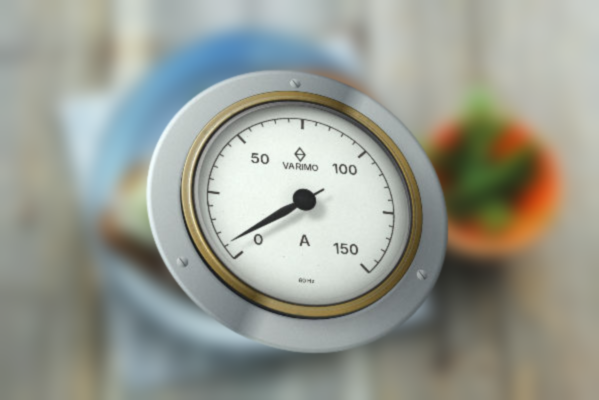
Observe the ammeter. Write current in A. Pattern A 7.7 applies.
A 5
